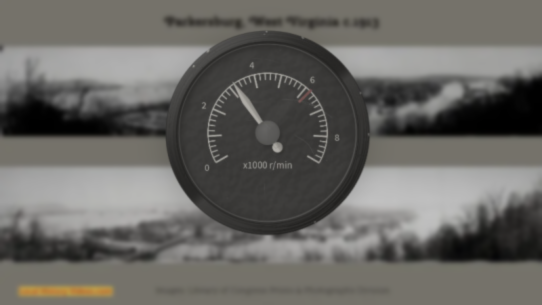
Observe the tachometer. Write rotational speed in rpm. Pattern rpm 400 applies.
rpm 3200
